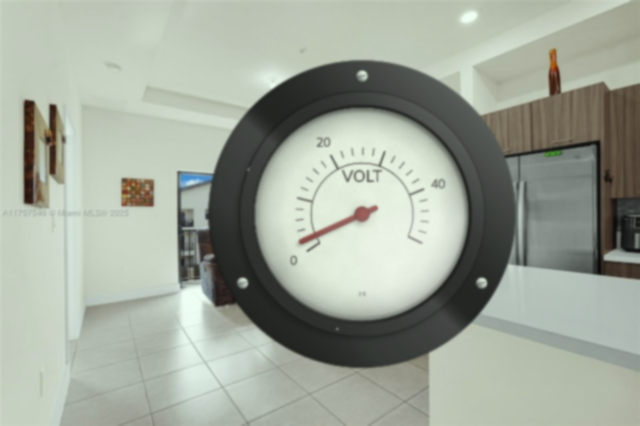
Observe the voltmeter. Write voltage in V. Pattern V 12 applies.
V 2
